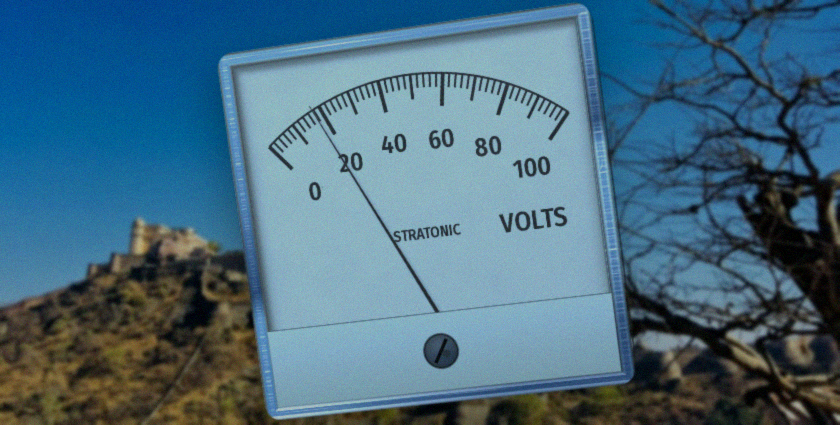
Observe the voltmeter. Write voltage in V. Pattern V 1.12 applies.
V 18
